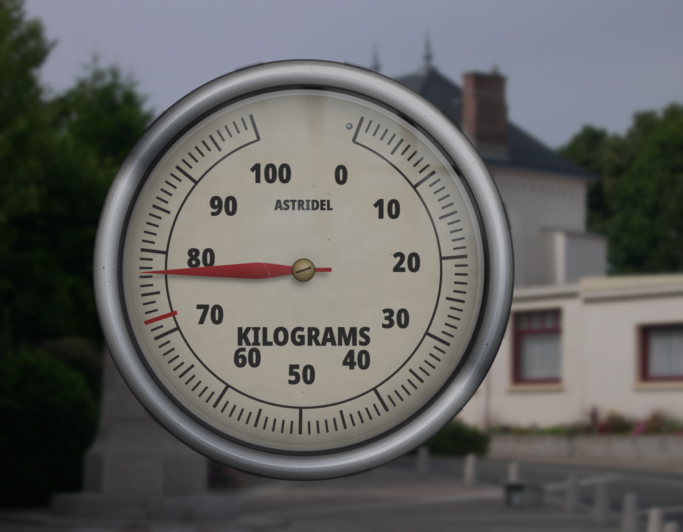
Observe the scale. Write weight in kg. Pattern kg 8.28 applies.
kg 77.5
